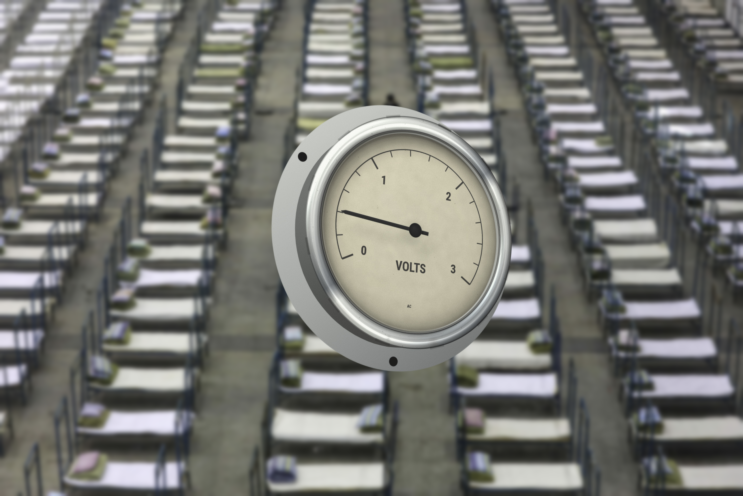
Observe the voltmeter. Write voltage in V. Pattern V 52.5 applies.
V 0.4
